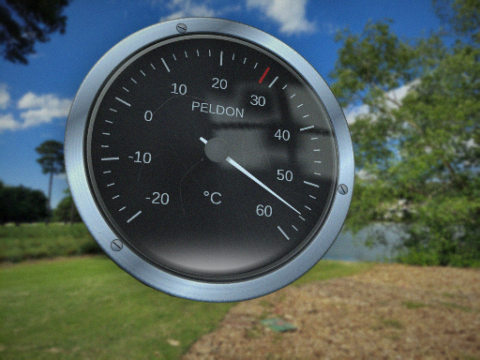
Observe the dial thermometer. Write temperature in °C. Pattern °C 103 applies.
°C 56
